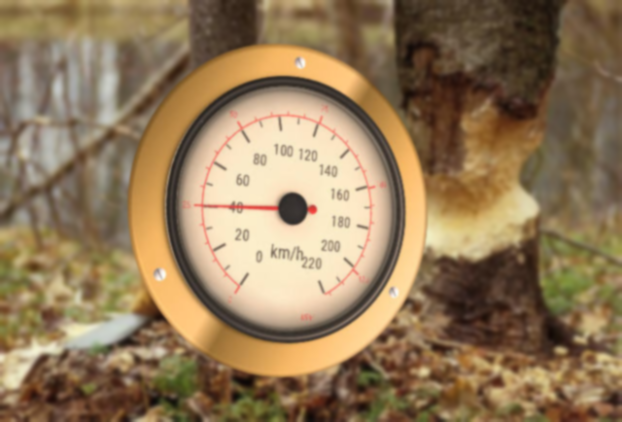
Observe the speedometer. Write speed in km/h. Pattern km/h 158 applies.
km/h 40
